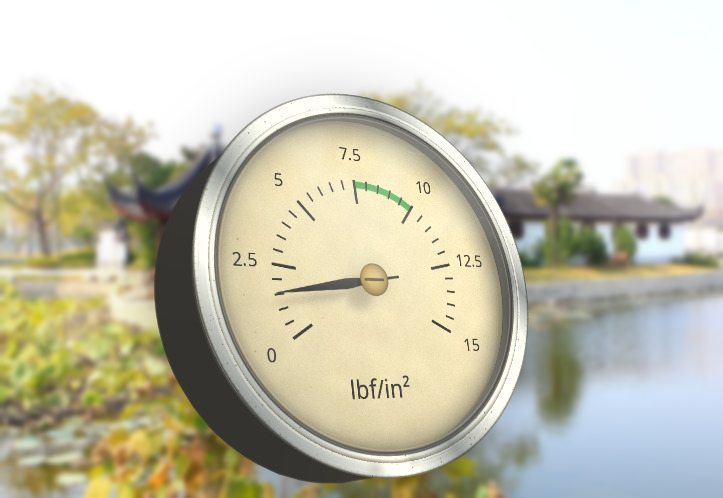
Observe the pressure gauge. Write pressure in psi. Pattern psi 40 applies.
psi 1.5
